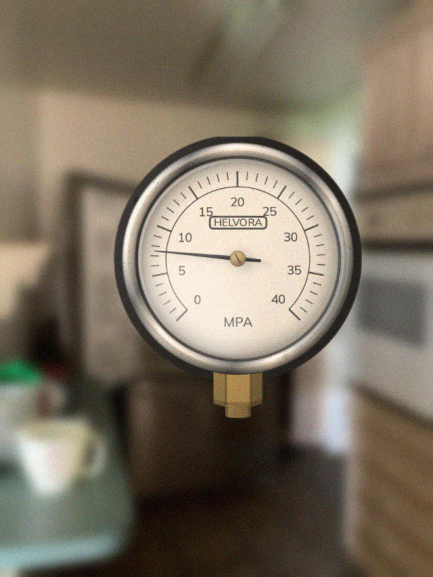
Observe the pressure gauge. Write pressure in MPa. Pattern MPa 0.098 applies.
MPa 7.5
